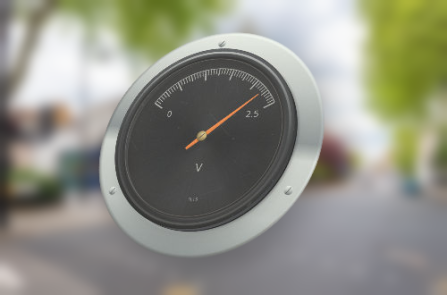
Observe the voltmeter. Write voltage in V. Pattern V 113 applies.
V 2.25
